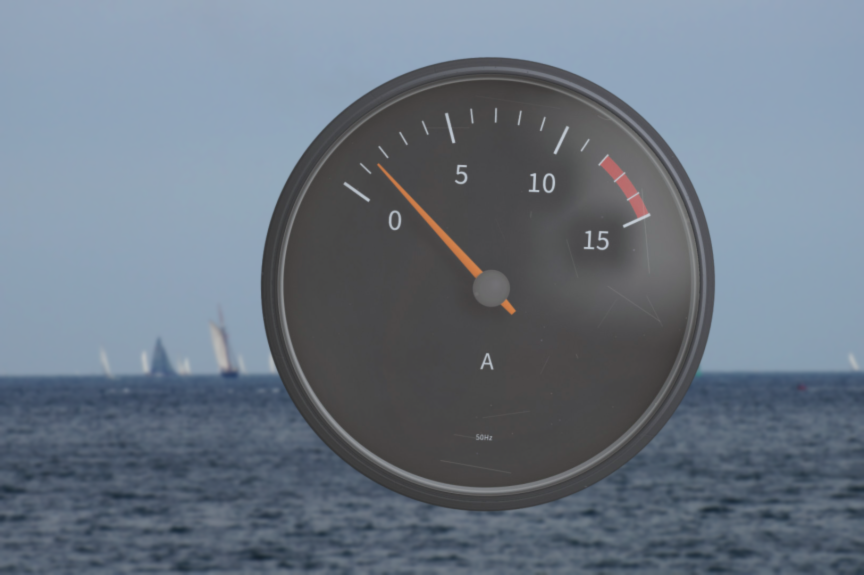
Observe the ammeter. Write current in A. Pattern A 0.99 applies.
A 1.5
